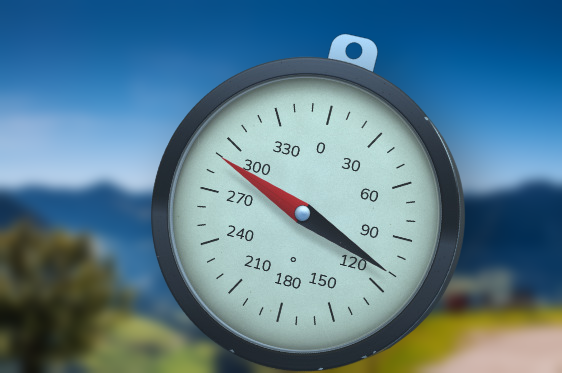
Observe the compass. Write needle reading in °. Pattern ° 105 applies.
° 290
